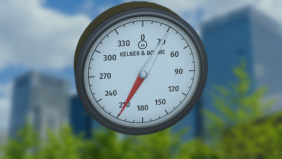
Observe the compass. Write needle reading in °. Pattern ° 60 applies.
° 210
